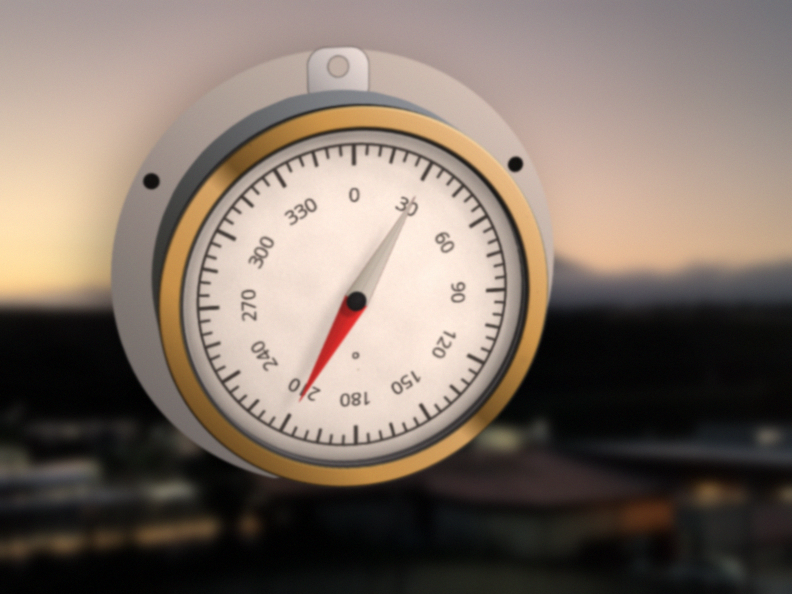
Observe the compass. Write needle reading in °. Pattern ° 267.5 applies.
° 210
